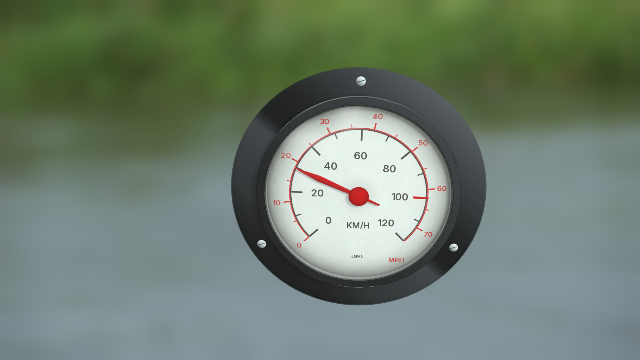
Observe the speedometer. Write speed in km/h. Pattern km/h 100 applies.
km/h 30
